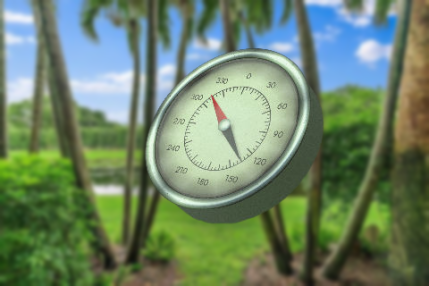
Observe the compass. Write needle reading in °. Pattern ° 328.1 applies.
° 315
